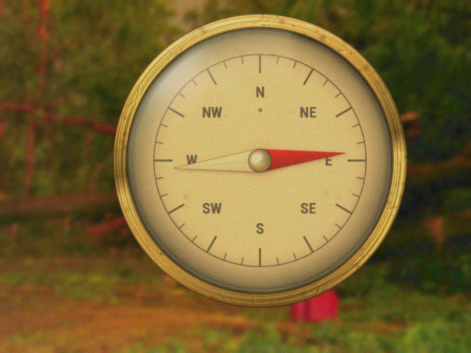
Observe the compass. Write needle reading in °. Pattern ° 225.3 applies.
° 85
